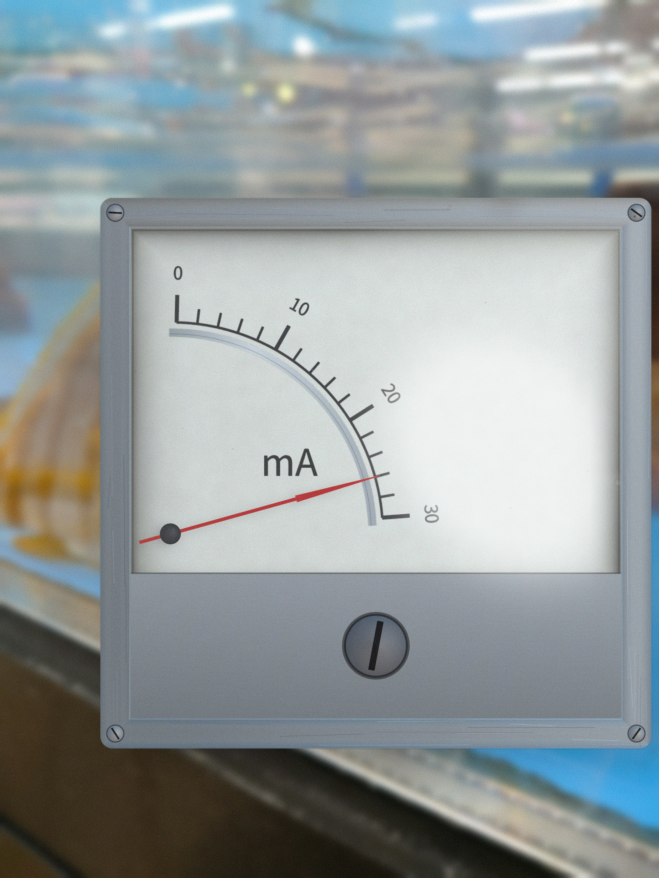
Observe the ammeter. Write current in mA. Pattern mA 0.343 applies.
mA 26
